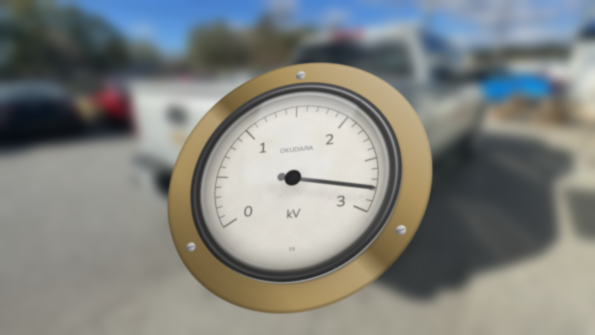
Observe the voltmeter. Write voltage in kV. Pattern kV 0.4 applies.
kV 2.8
